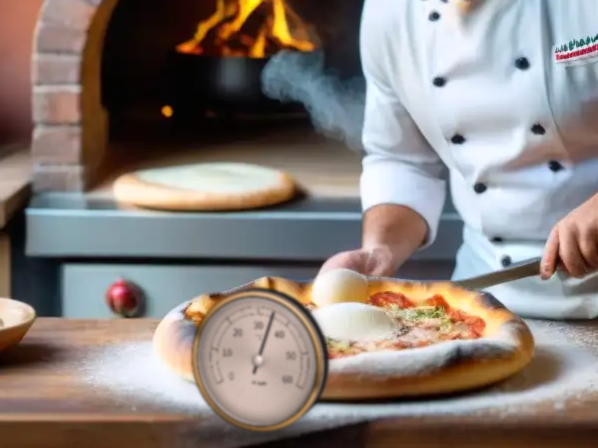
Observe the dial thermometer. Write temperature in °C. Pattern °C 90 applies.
°C 35
